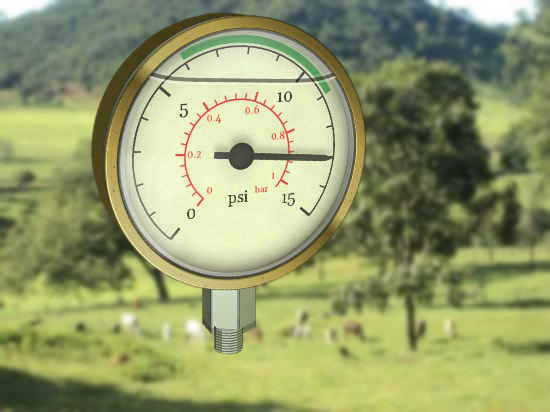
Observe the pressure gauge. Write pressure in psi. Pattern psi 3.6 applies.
psi 13
